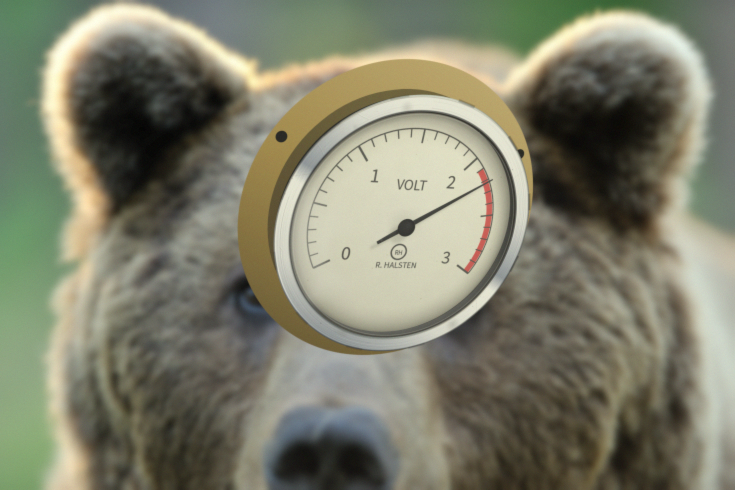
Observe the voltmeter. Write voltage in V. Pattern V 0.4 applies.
V 2.2
